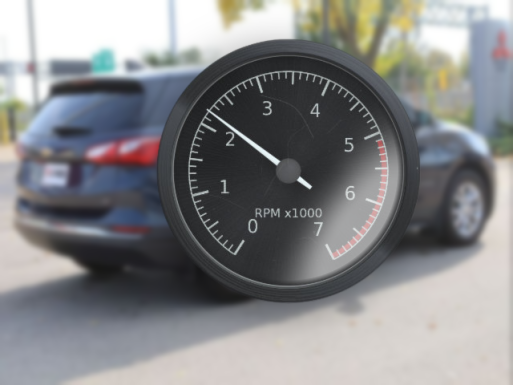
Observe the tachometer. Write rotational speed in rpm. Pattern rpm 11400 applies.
rpm 2200
